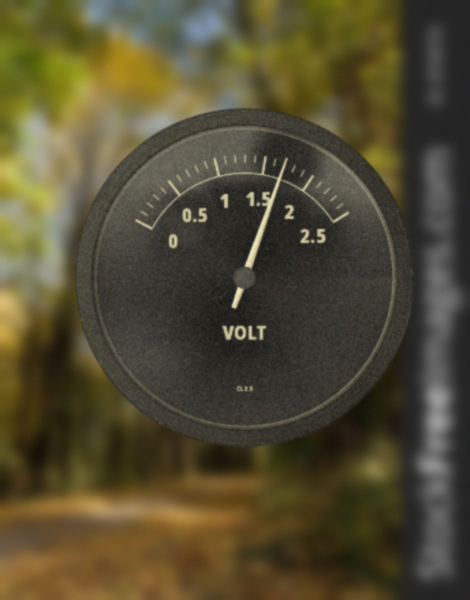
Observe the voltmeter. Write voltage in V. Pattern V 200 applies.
V 1.7
